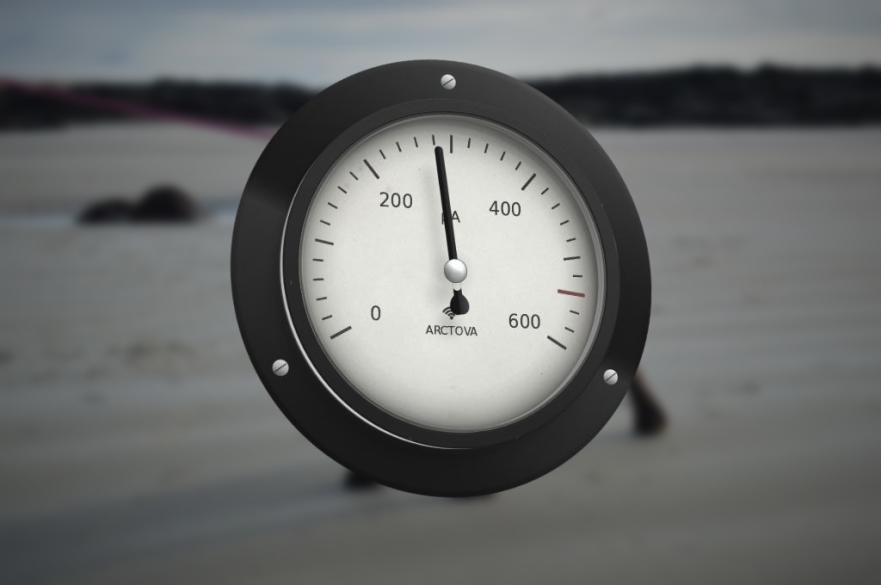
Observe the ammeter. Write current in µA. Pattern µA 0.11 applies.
µA 280
